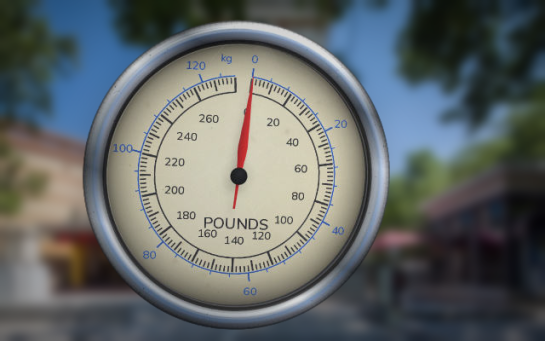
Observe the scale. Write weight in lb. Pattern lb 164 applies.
lb 0
